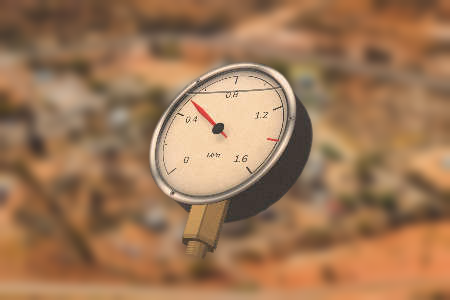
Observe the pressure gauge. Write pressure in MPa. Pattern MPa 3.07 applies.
MPa 0.5
